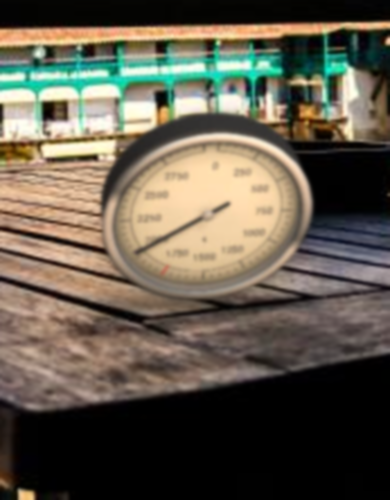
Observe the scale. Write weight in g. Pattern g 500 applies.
g 2000
